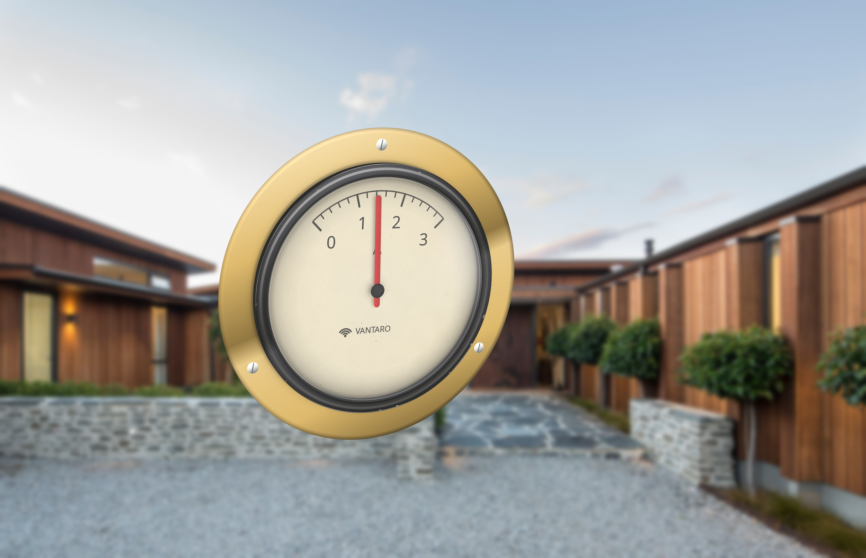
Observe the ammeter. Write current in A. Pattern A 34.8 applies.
A 1.4
